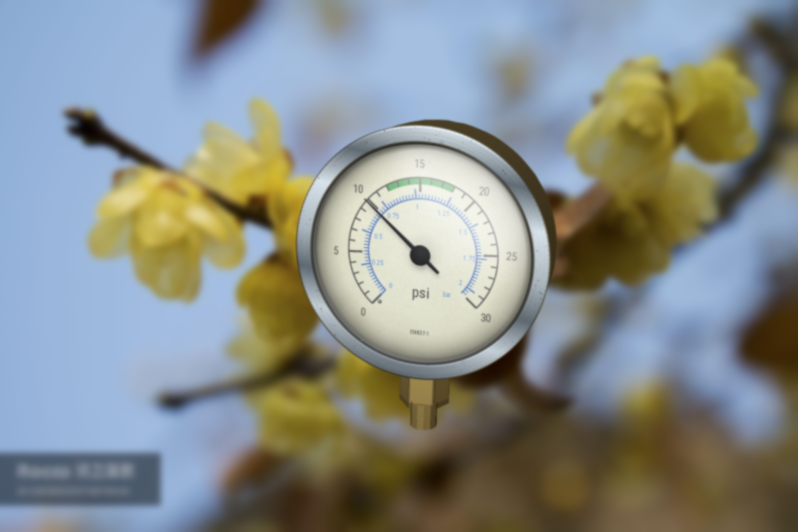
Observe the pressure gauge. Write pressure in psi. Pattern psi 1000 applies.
psi 10
